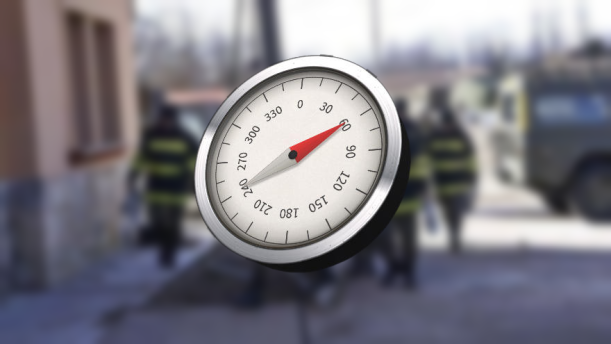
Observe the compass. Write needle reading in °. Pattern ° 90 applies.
° 60
